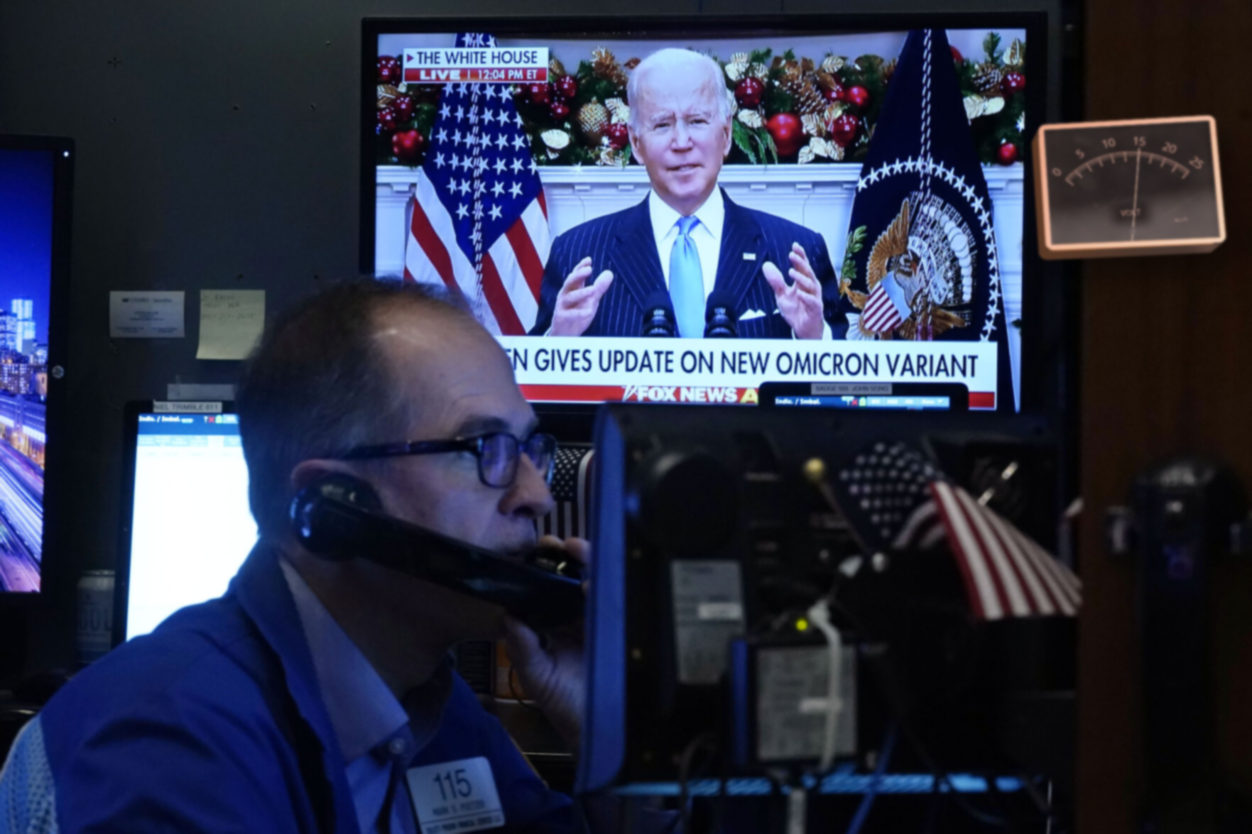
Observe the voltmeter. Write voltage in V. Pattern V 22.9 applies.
V 15
